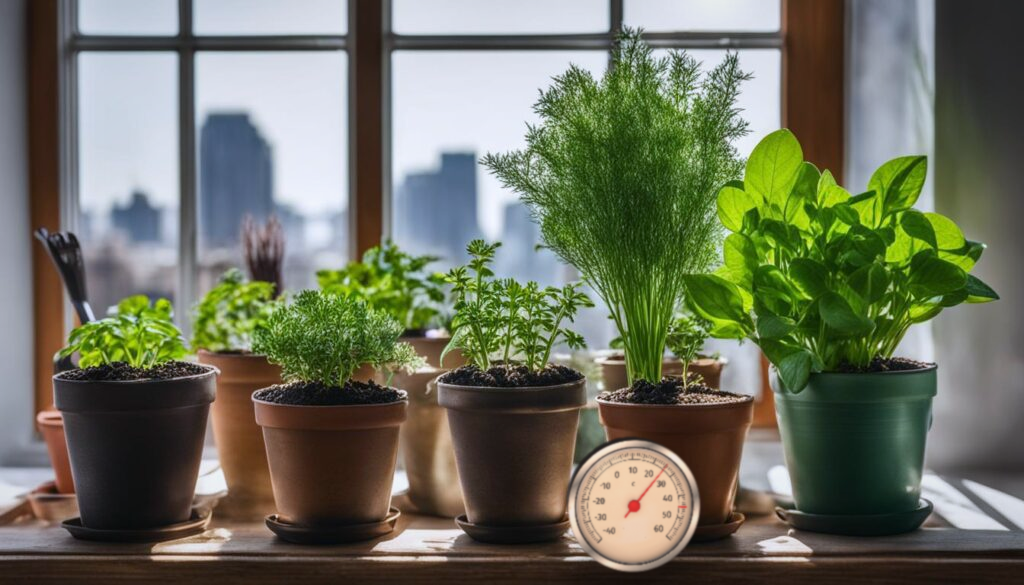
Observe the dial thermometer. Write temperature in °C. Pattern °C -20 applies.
°C 25
